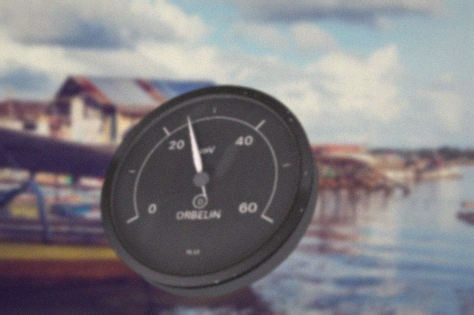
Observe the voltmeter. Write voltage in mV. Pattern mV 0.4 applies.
mV 25
